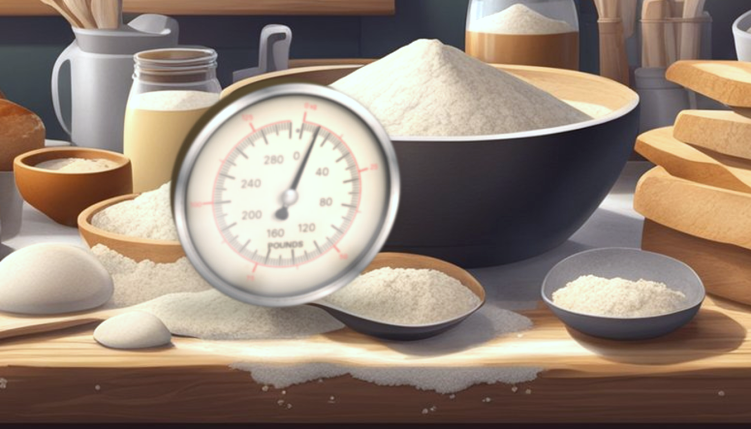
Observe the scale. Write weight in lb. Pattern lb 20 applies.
lb 10
